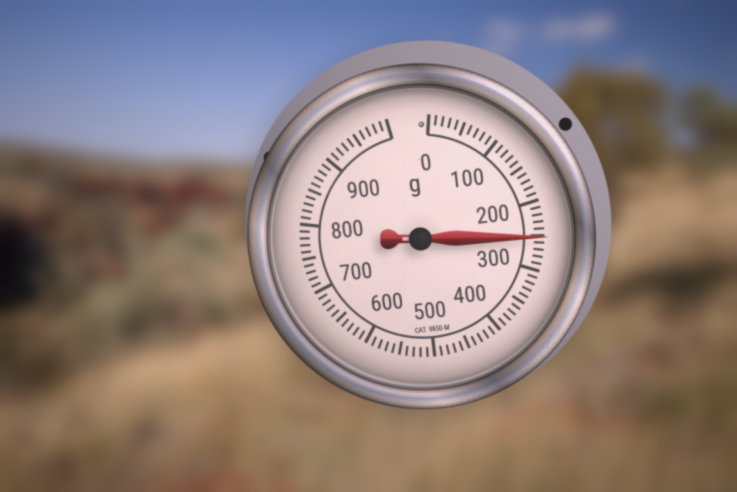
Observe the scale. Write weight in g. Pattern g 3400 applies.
g 250
